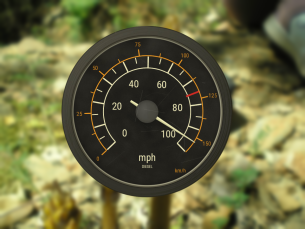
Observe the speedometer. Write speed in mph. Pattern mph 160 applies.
mph 95
